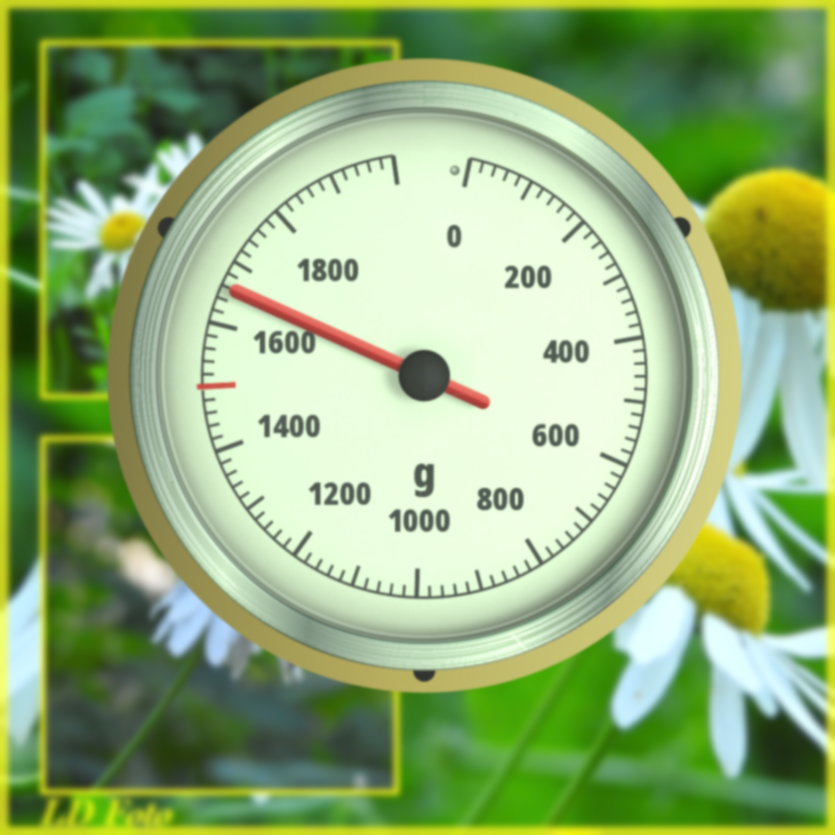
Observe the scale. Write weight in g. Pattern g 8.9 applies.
g 1660
